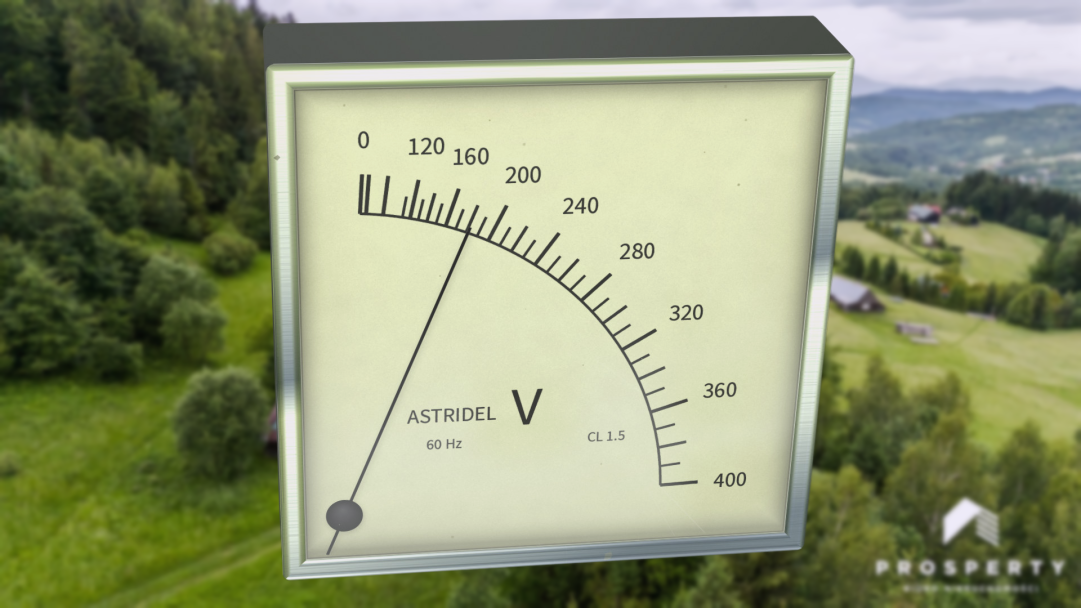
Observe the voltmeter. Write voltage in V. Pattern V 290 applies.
V 180
